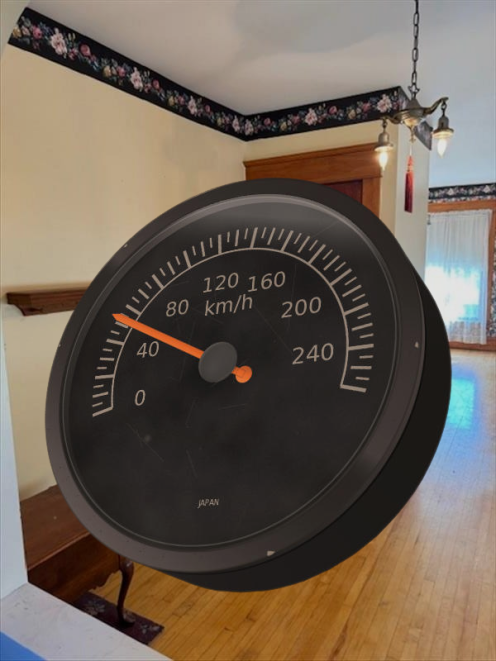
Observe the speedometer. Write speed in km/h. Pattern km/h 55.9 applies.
km/h 52.5
